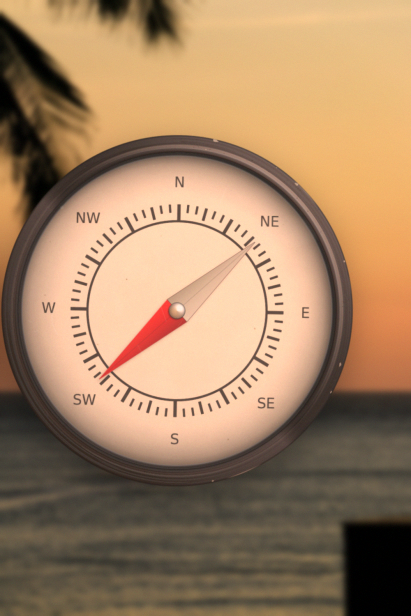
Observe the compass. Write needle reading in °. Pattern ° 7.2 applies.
° 227.5
